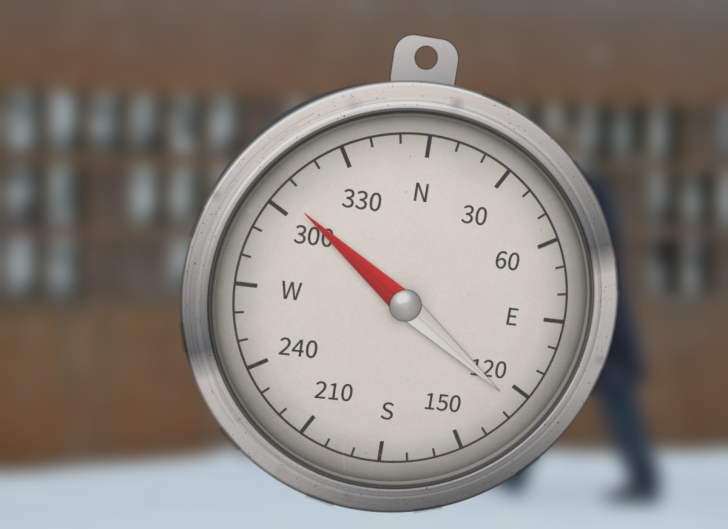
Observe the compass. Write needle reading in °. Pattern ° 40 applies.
° 305
